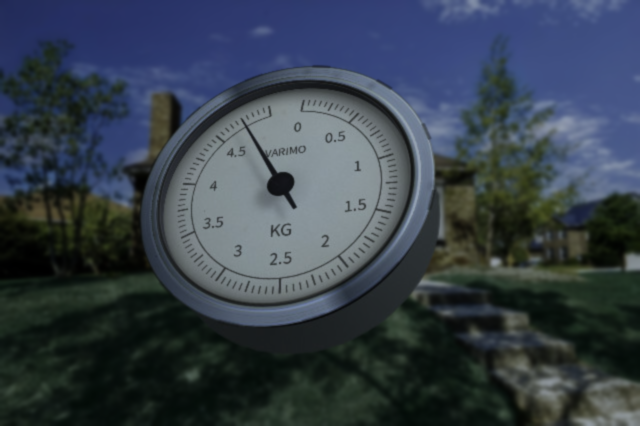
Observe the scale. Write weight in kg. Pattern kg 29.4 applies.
kg 4.75
